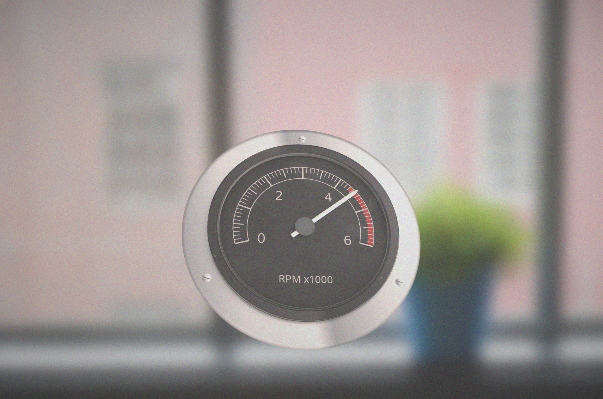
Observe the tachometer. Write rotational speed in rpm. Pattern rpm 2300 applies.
rpm 4500
